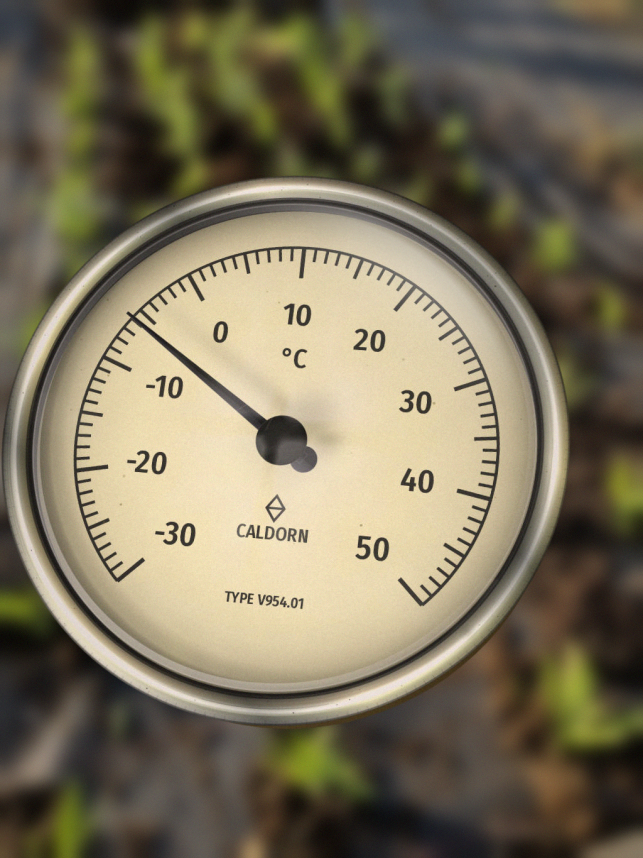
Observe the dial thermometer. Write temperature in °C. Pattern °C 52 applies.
°C -6
